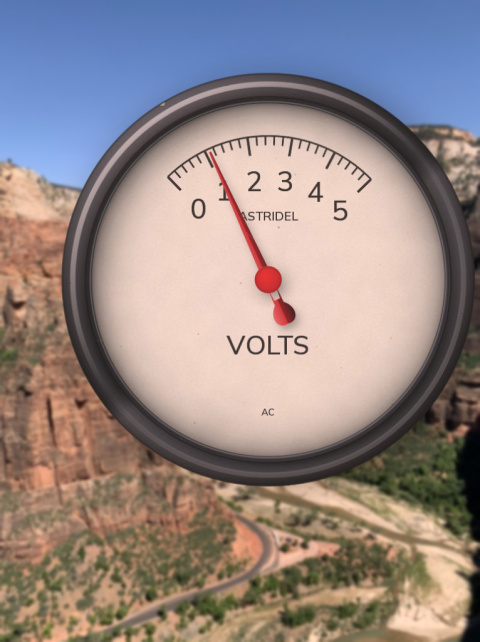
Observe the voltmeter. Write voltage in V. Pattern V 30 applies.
V 1.1
